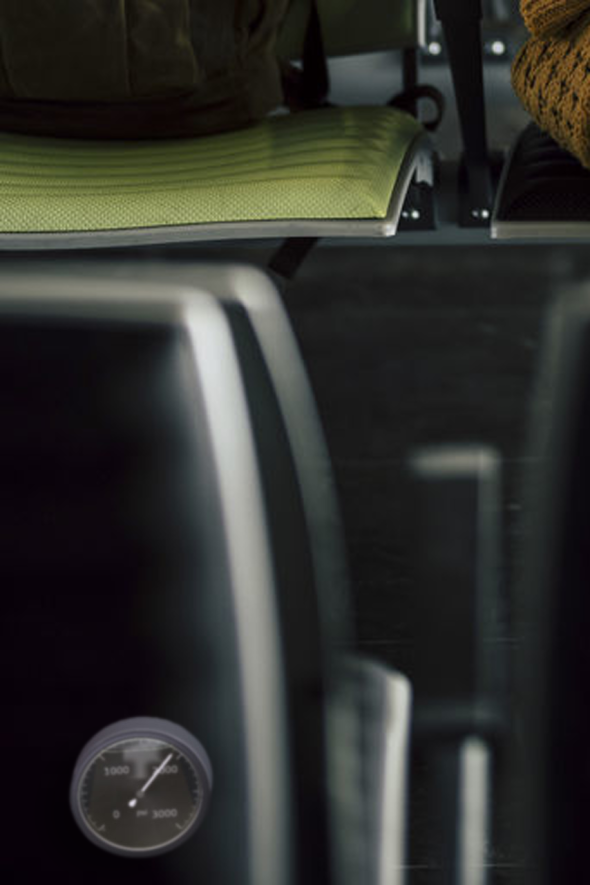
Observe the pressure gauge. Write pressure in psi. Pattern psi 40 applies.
psi 1900
